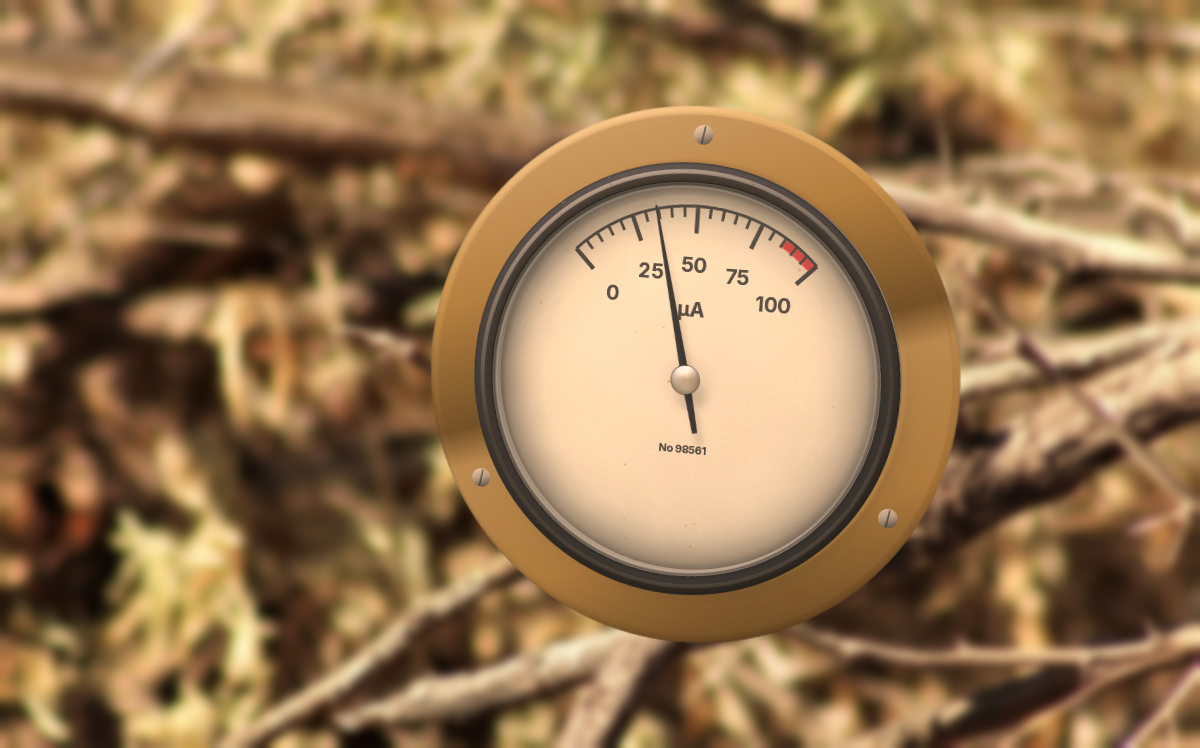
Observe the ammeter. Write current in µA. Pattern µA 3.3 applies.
µA 35
